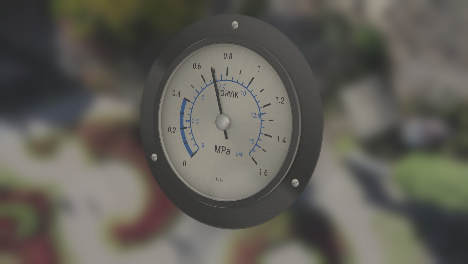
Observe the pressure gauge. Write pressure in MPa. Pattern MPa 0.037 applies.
MPa 0.7
